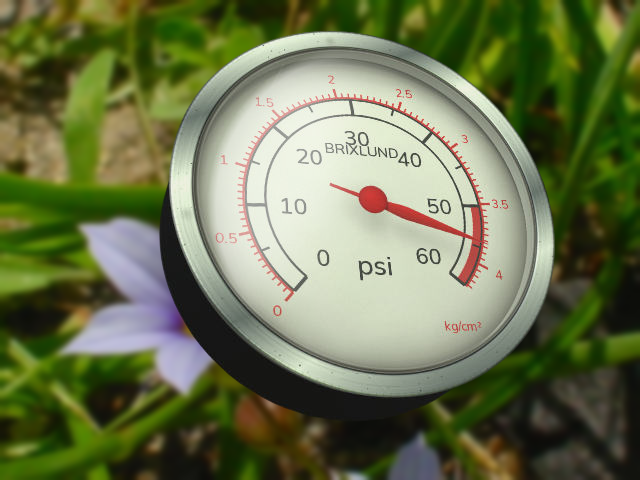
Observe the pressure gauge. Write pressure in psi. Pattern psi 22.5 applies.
psi 55
